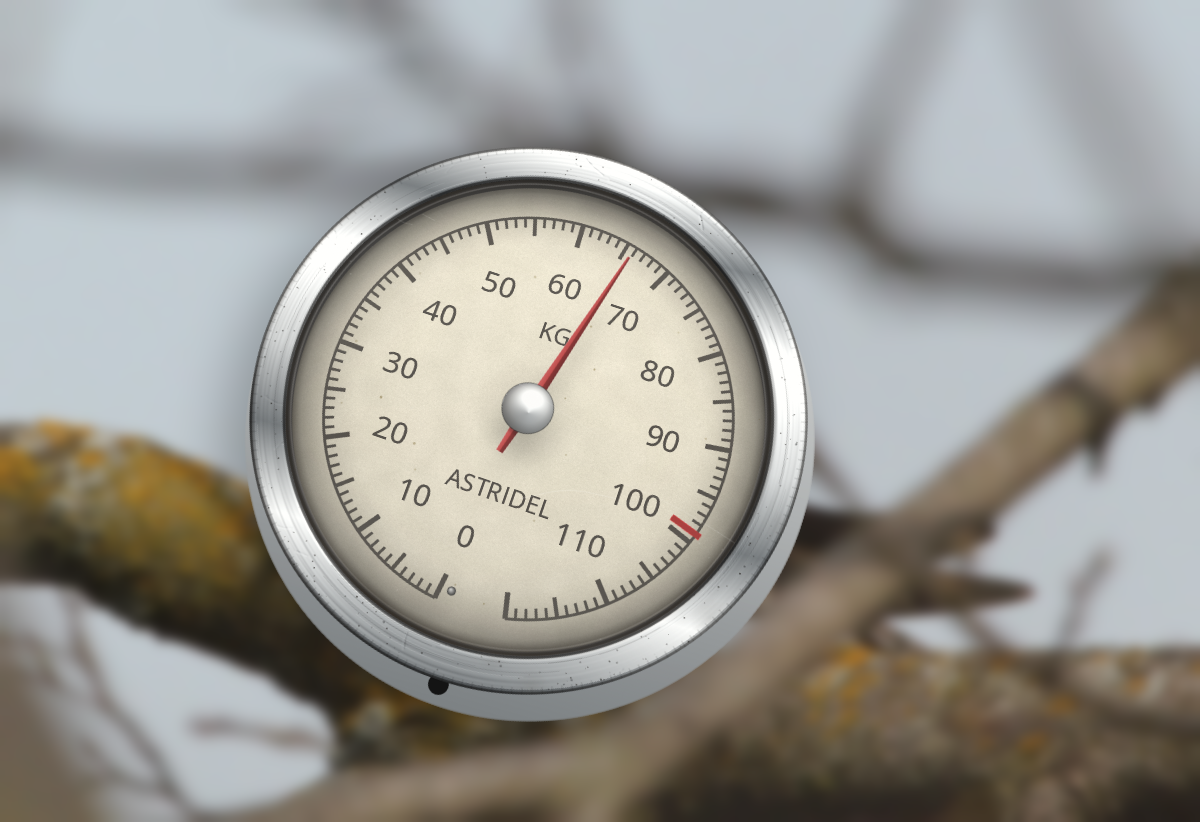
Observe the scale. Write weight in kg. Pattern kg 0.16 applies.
kg 66
